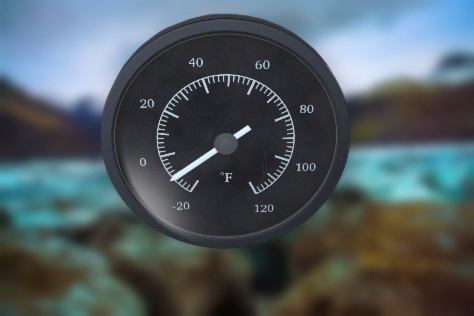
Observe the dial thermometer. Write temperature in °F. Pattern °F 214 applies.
°F -10
